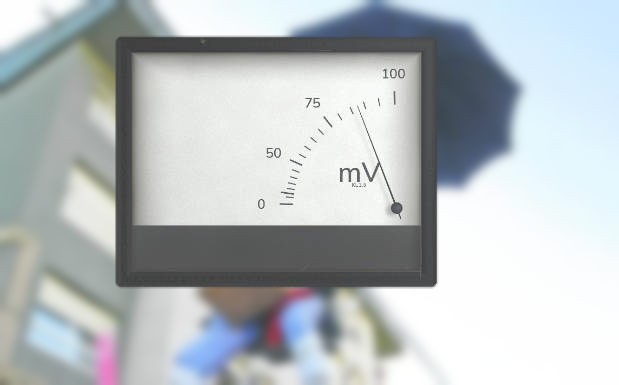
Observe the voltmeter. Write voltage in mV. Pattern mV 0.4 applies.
mV 87.5
